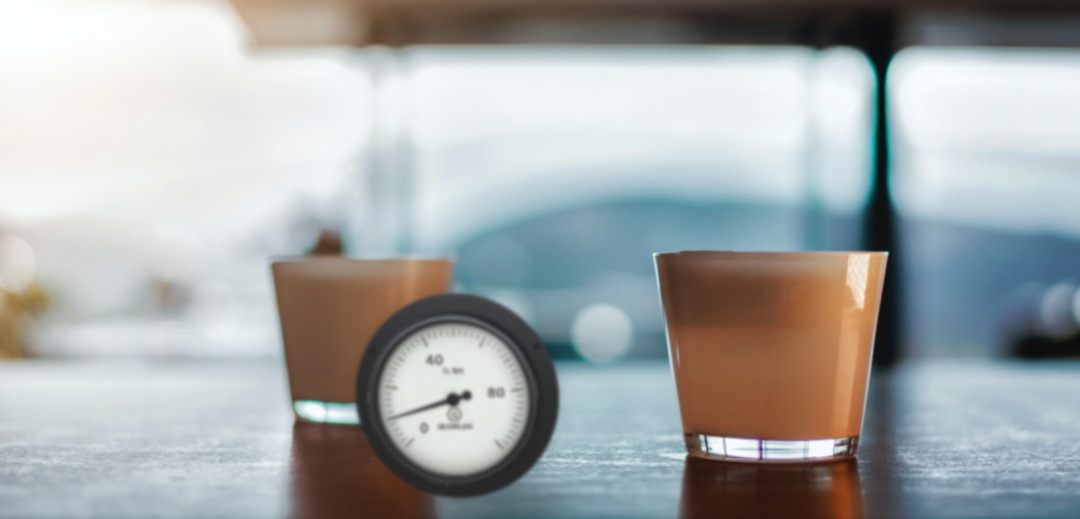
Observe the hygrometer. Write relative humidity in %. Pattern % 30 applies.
% 10
